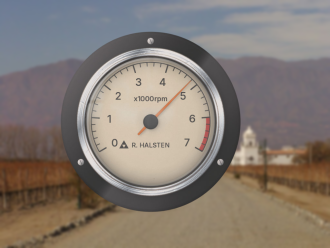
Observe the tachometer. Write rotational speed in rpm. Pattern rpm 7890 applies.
rpm 4800
